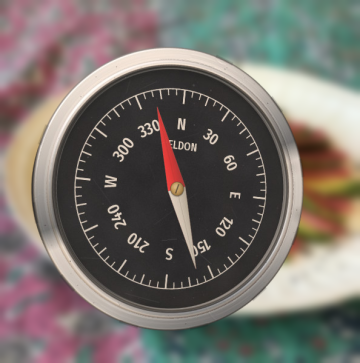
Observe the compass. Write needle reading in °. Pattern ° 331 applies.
° 340
